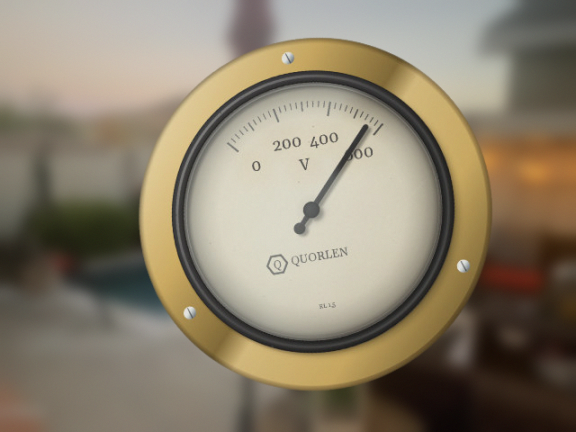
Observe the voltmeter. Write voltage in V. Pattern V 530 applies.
V 560
